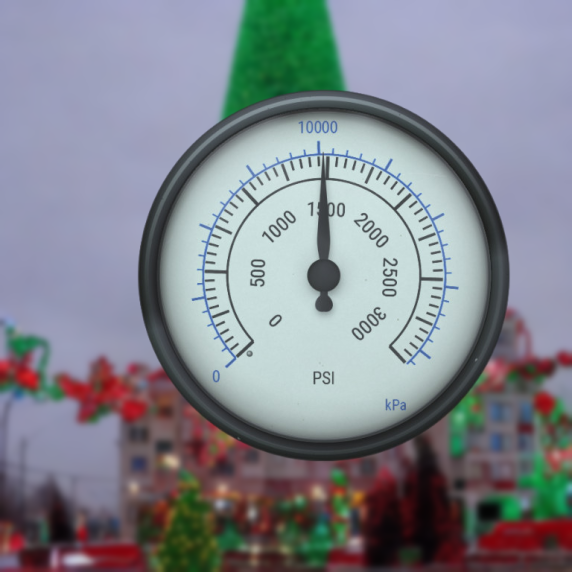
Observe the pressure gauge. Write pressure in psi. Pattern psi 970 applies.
psi 1475
